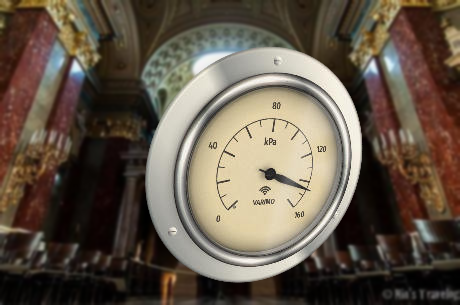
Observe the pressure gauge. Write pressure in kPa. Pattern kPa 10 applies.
kPa 145
